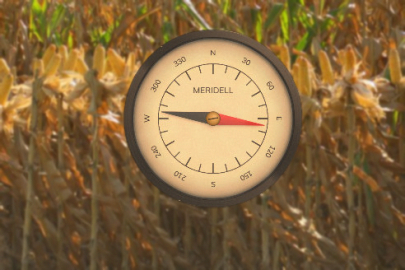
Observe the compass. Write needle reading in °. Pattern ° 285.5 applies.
° 97.5
